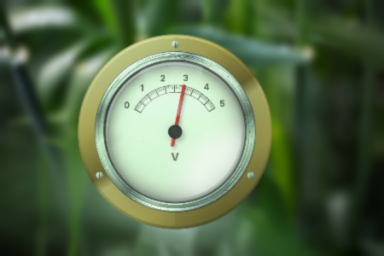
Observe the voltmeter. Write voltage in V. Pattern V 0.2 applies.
V 3
